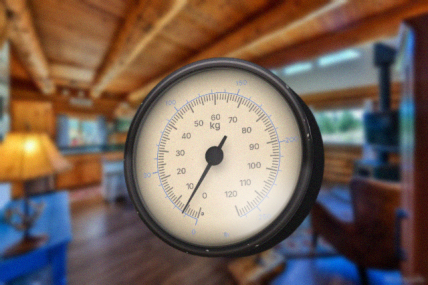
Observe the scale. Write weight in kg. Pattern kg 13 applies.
kg 5
